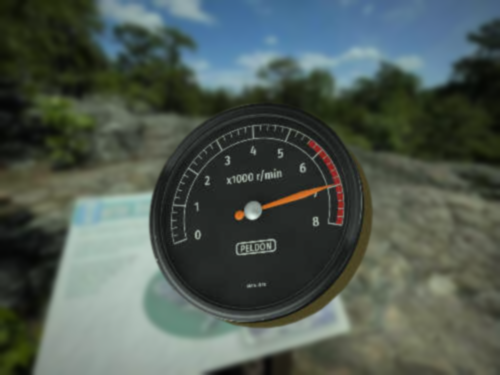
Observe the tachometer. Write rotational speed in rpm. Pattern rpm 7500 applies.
rpm 7000
